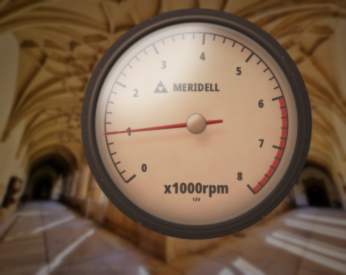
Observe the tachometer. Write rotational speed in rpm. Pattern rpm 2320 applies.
rpm 1000
